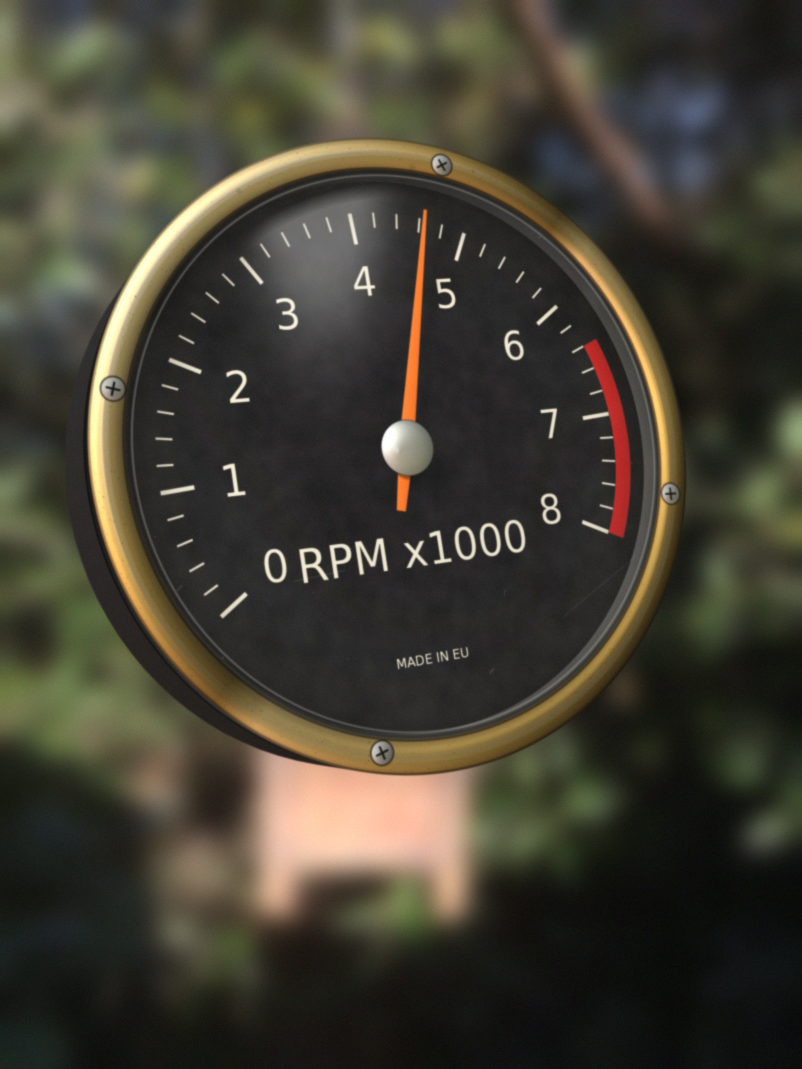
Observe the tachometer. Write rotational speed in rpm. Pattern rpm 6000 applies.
rpm 4600
